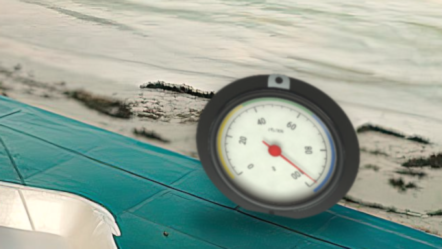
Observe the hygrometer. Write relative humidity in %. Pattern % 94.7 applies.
% 96
